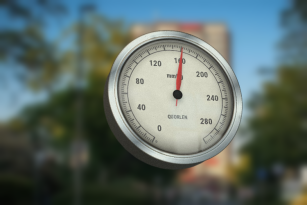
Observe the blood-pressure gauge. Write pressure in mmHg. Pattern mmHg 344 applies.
mmHg 160
